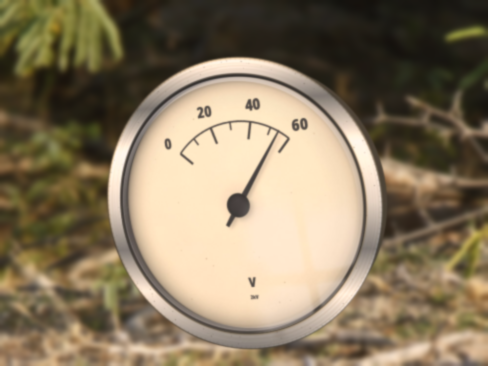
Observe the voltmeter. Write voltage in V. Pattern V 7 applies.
V 55
